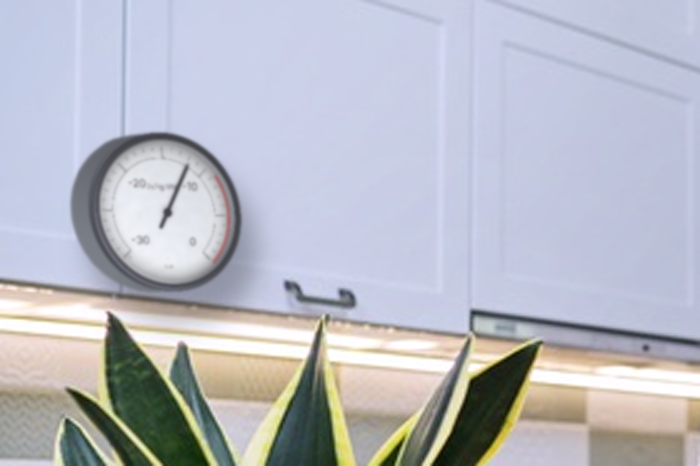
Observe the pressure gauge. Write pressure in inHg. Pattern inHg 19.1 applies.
inHg -12
